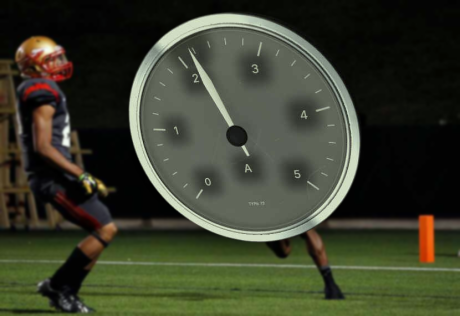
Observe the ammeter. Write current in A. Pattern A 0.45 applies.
A 2.2
